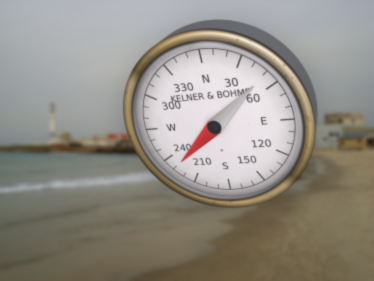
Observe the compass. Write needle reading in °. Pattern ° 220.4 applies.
° 230
